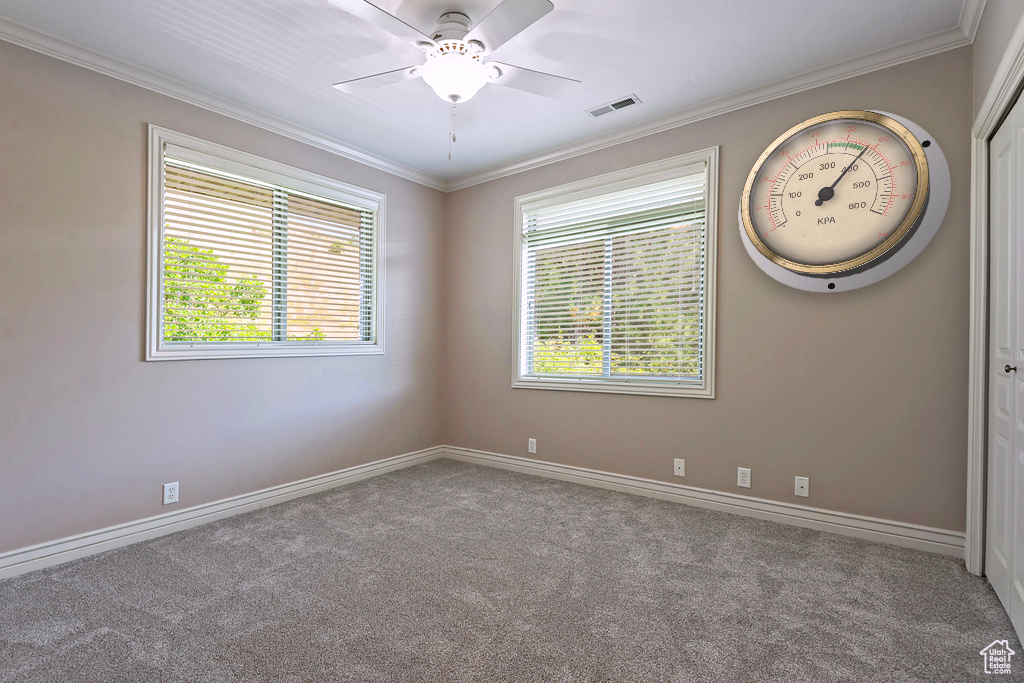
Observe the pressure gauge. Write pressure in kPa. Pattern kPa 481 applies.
kPa 400
